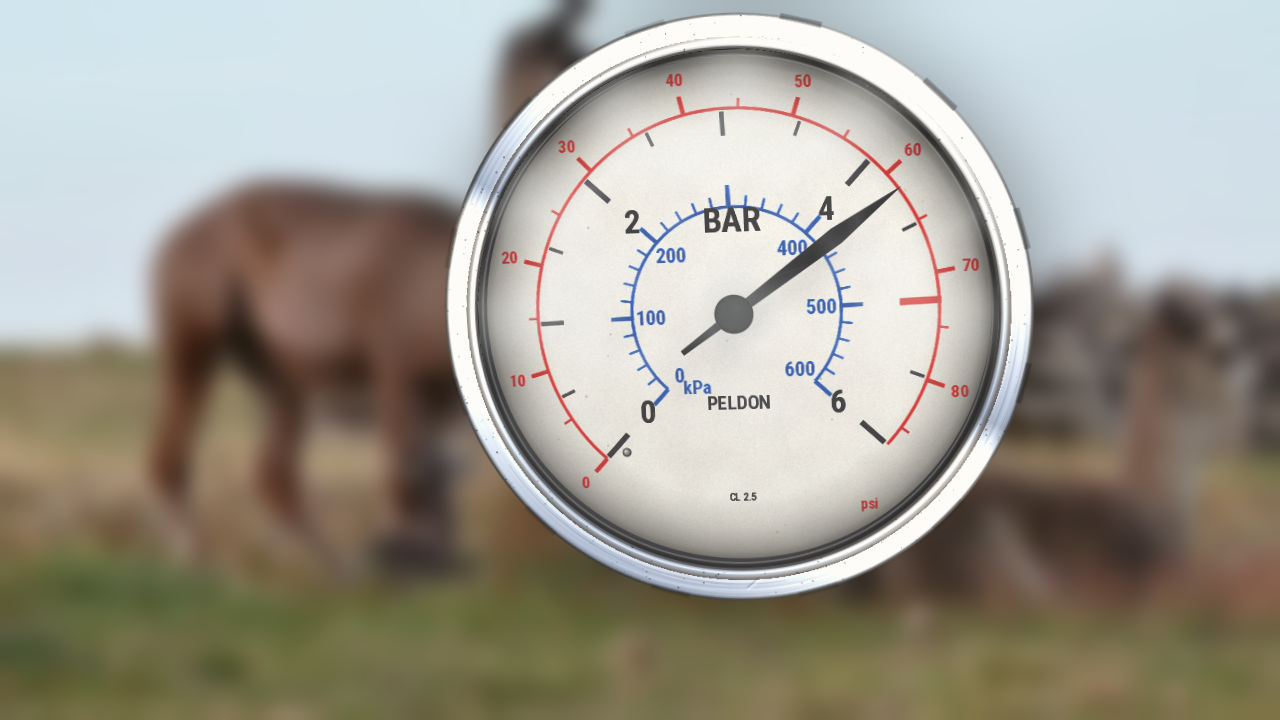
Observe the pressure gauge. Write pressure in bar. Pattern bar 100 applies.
bar 4.25
